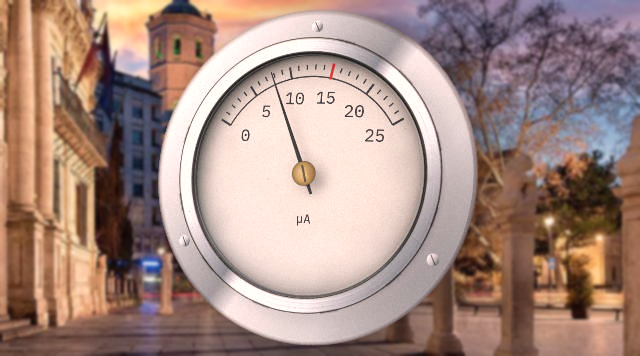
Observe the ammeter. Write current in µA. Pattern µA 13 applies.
µA 8
